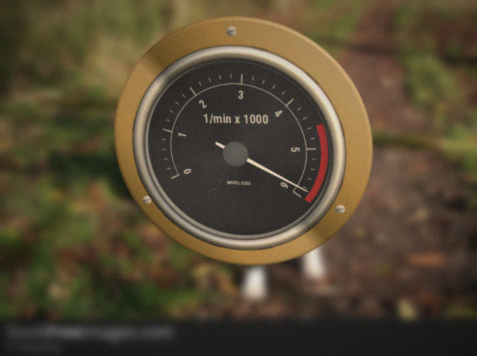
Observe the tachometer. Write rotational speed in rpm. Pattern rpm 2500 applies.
rpm 5800
